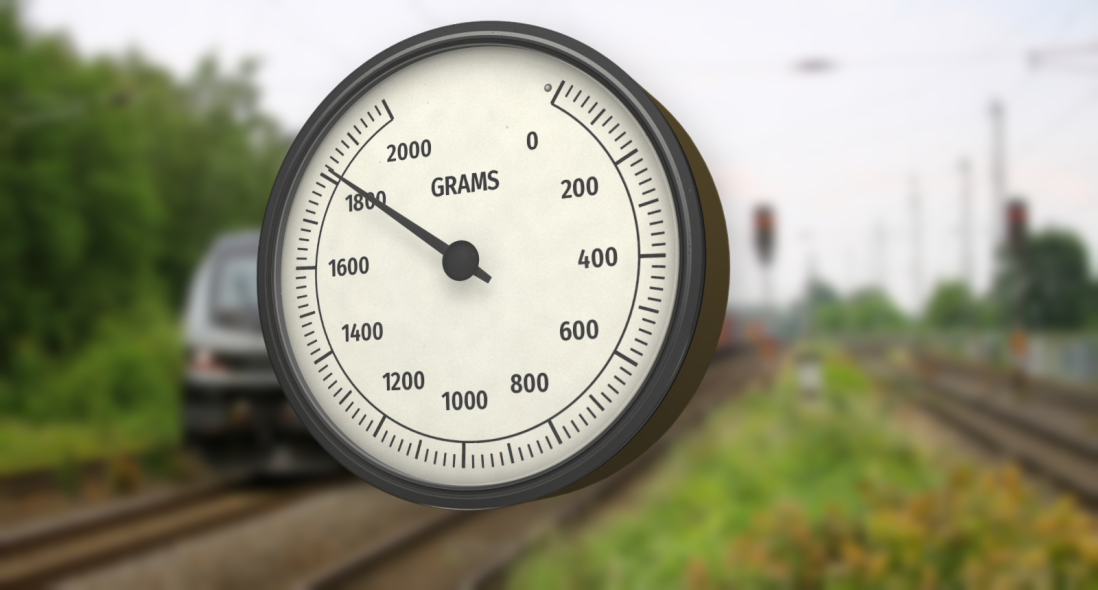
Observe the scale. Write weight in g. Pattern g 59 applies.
g 1820
